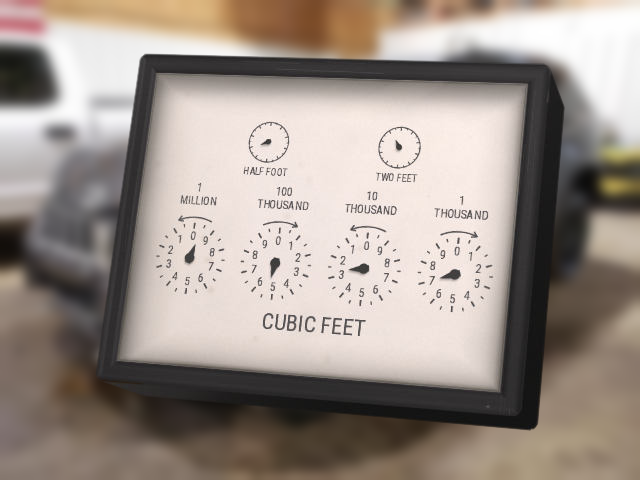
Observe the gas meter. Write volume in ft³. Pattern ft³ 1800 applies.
ft³ 952700
